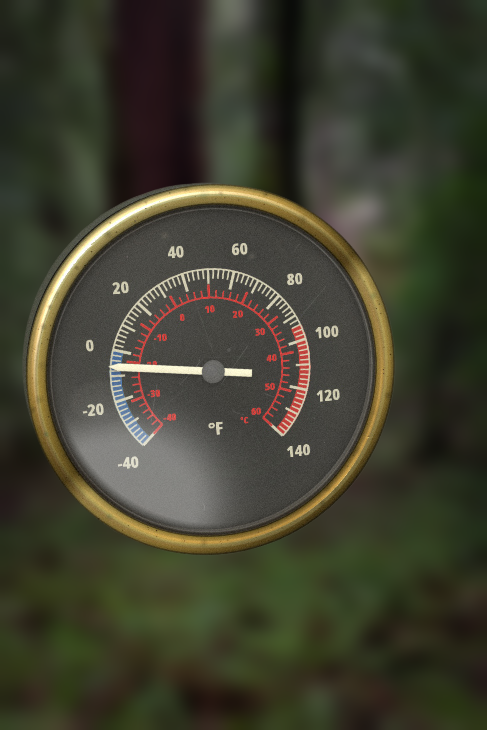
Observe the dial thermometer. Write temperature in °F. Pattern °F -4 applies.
°F -6
